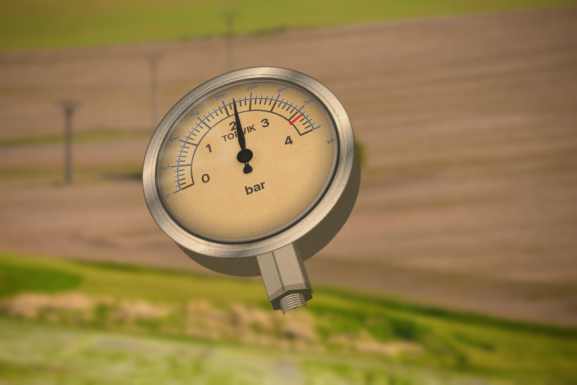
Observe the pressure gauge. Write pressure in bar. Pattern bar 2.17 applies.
bar 2.2
